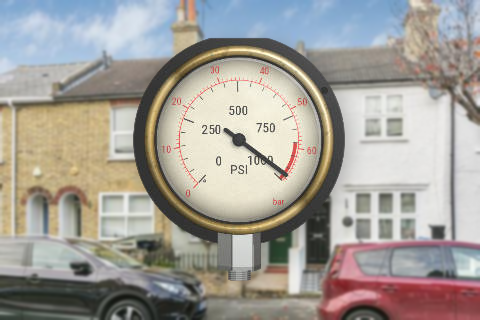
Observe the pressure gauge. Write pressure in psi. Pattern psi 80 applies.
psi 975
